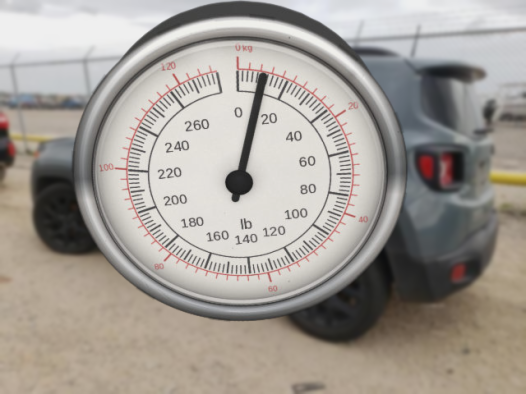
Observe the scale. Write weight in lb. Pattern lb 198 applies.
lb 10
